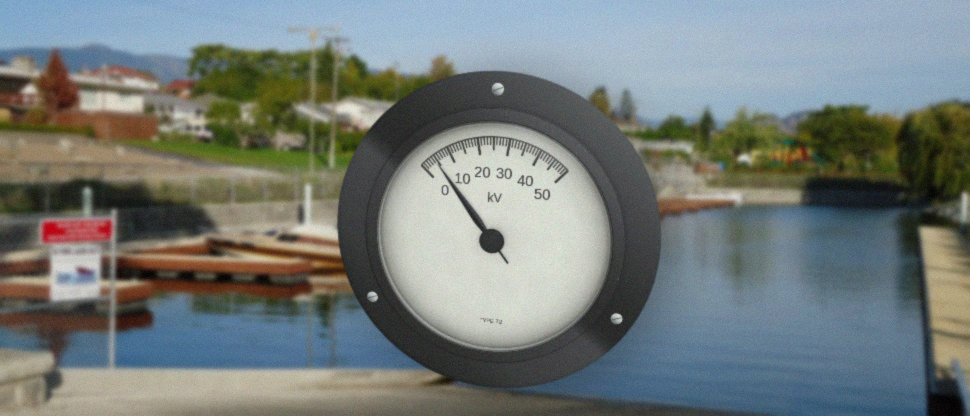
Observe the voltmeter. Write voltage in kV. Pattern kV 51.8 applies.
kV 5
